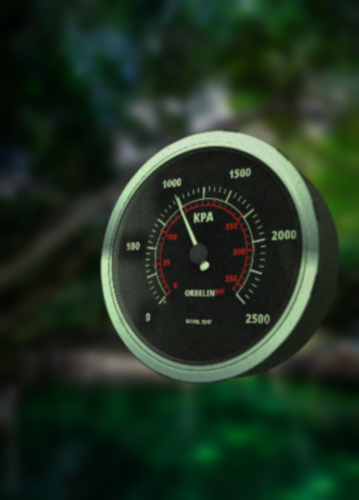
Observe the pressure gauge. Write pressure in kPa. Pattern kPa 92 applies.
kPa 1000
